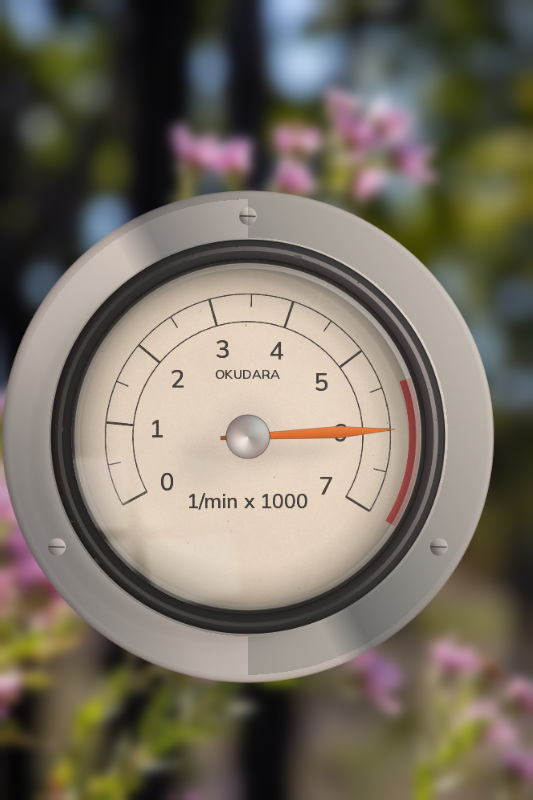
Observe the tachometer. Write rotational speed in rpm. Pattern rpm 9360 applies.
rpm 6000
